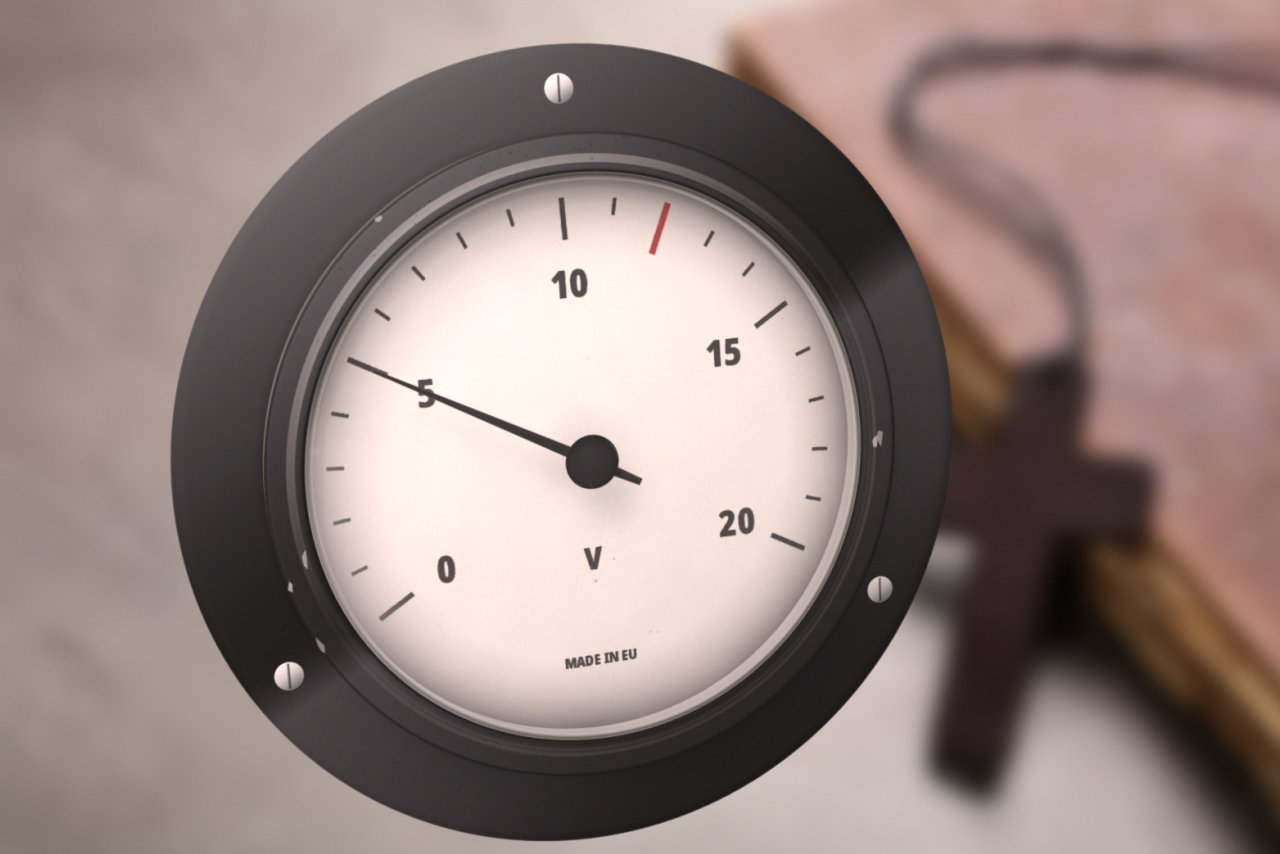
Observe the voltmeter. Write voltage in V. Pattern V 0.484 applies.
V 5
